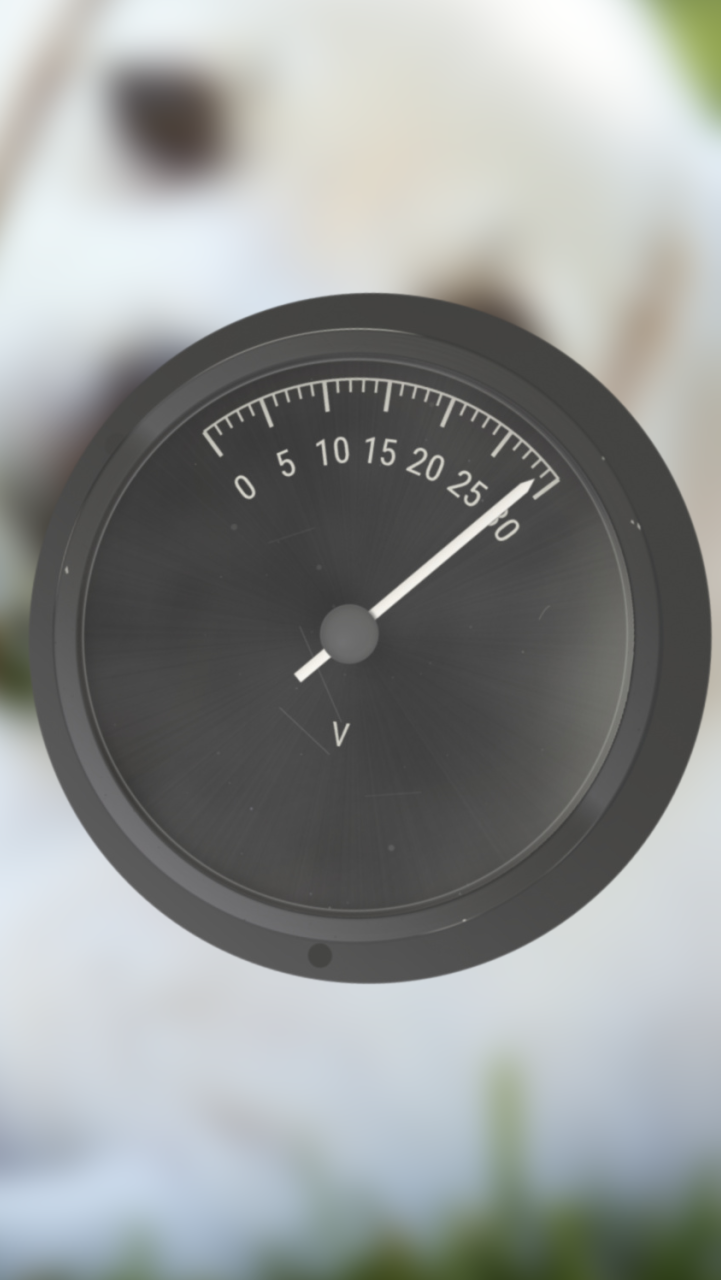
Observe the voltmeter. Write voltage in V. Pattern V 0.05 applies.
V 29
